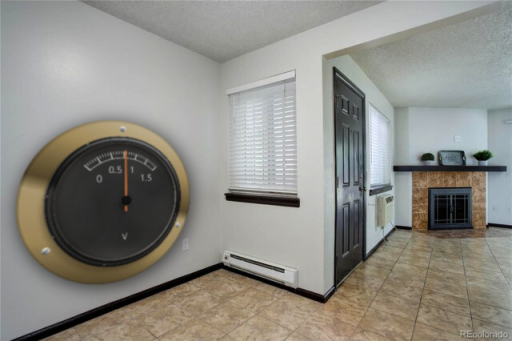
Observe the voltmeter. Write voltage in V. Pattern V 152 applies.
V 0.75
